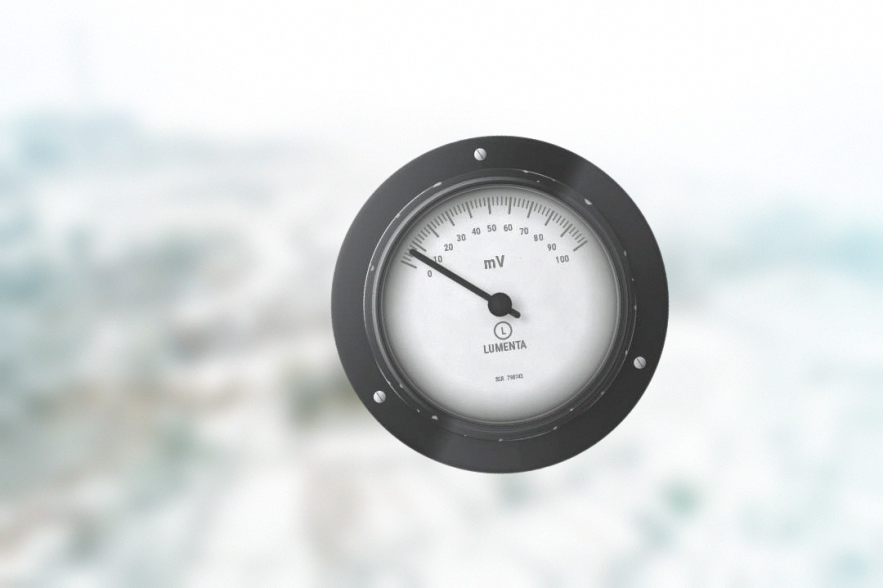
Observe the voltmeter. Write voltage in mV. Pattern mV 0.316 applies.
mV 6
